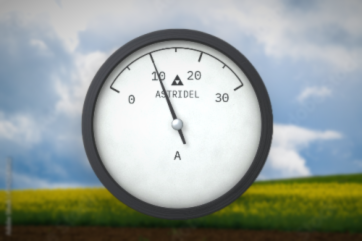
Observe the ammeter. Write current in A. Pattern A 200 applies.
A 10
